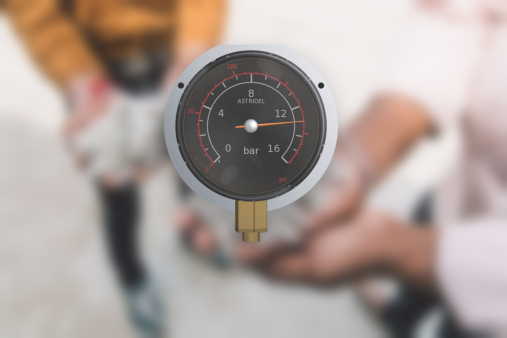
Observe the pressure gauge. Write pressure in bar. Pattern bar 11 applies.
bar 13
